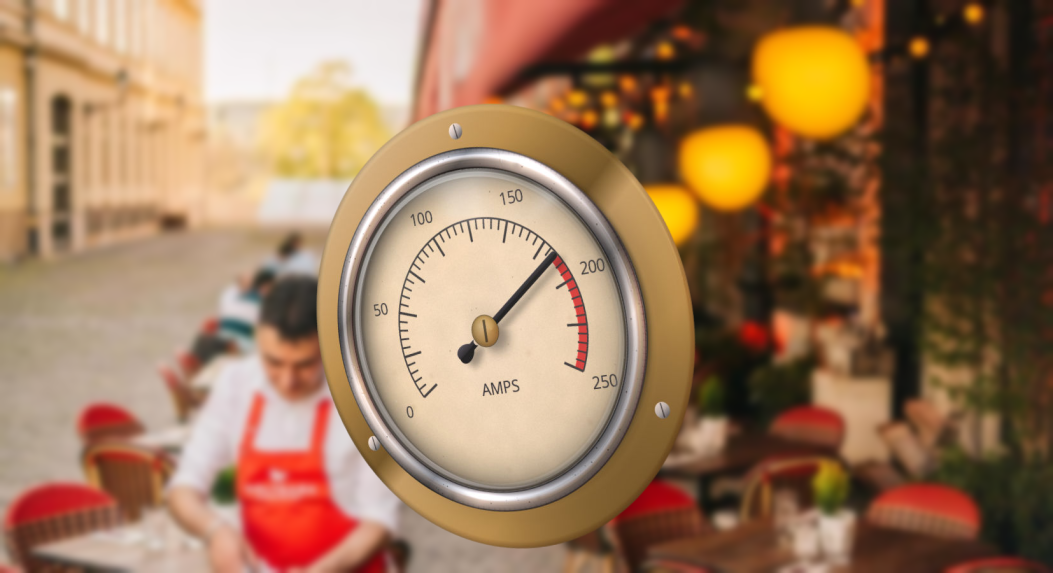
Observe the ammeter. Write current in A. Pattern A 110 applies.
A 185
